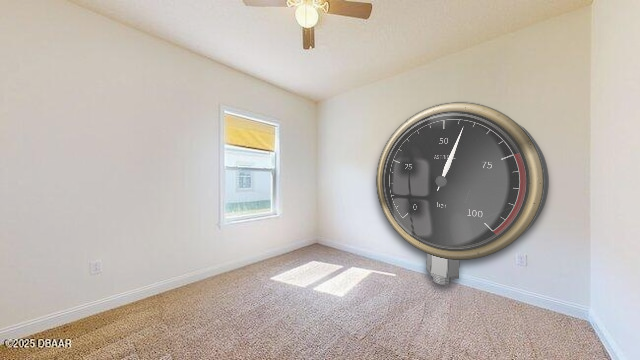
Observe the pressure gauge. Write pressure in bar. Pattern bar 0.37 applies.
bar 57.5
